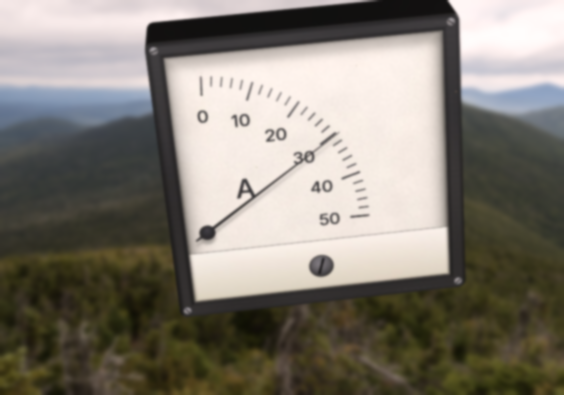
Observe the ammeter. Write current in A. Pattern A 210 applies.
A 30
